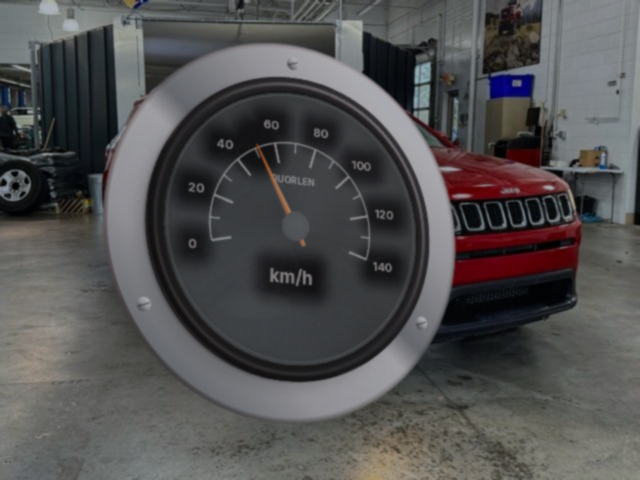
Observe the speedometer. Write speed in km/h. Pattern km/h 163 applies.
km/h 50
